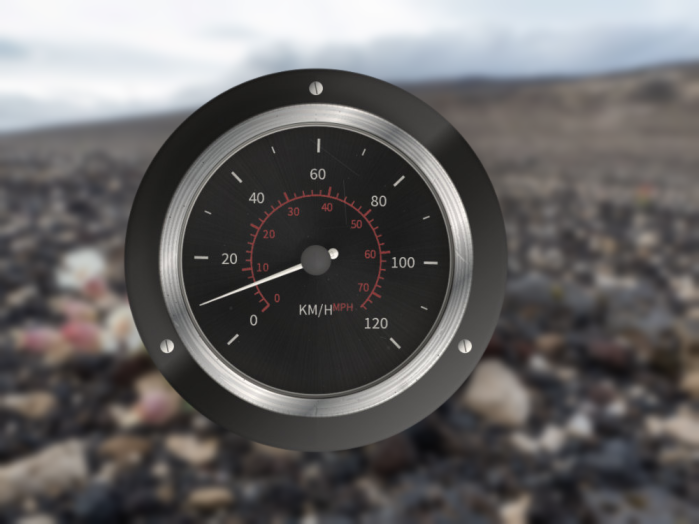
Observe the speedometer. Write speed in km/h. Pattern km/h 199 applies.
km/h 10
